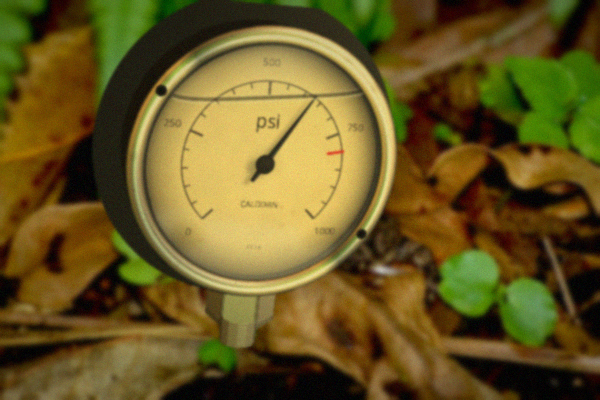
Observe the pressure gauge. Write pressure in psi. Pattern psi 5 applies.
psi 625
